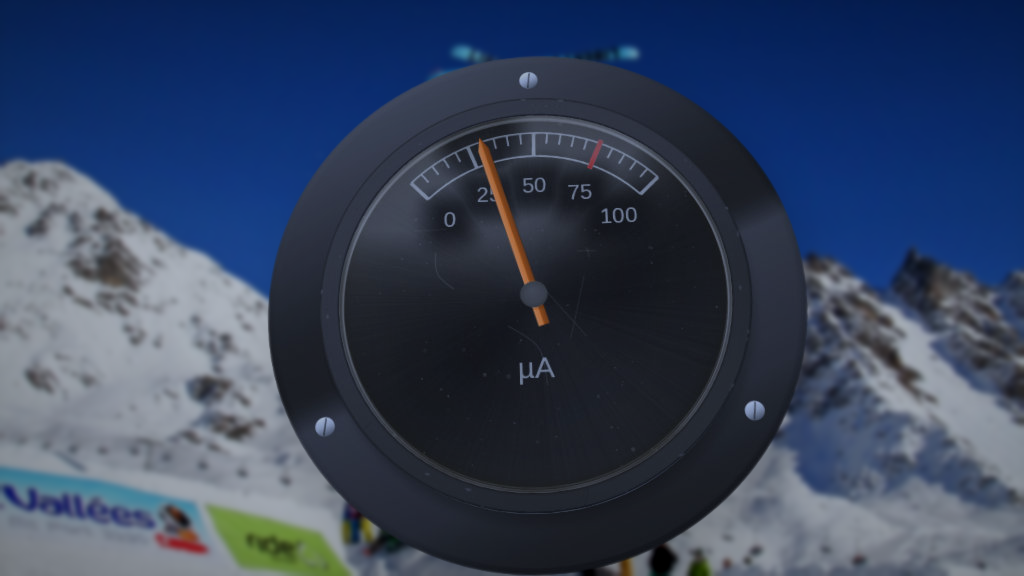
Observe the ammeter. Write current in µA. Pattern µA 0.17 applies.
µA 30
